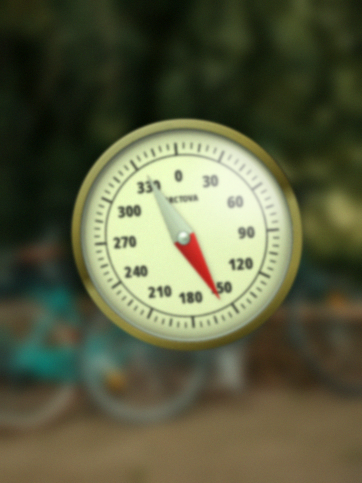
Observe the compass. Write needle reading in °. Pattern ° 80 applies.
° 155
